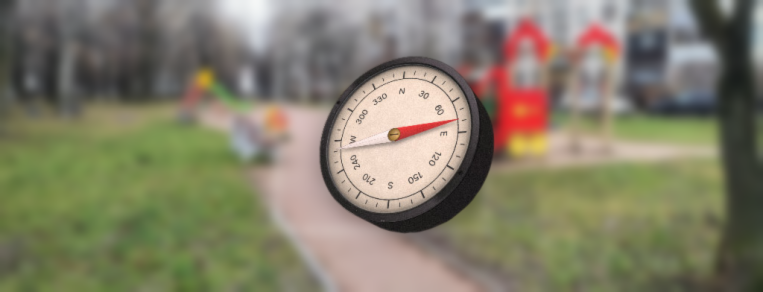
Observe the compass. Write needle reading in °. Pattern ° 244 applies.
° 80
